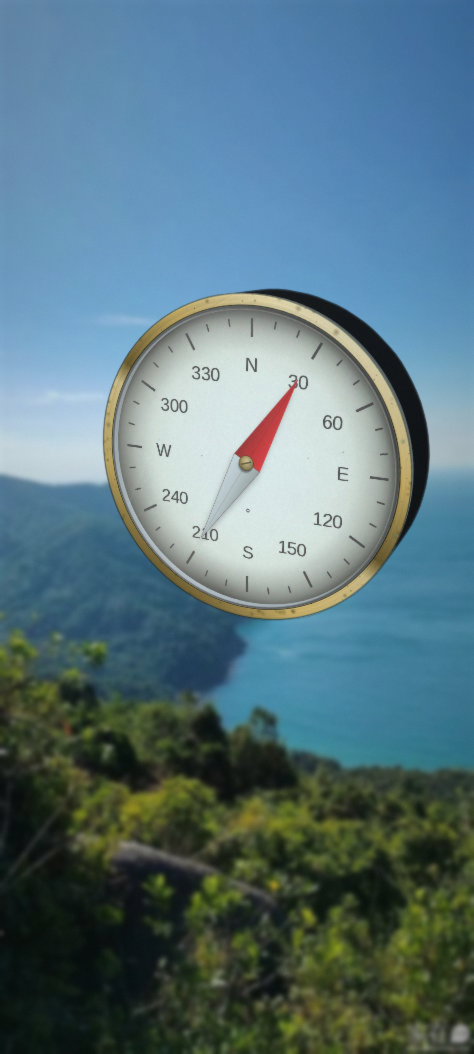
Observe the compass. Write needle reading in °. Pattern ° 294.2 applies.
° 30
